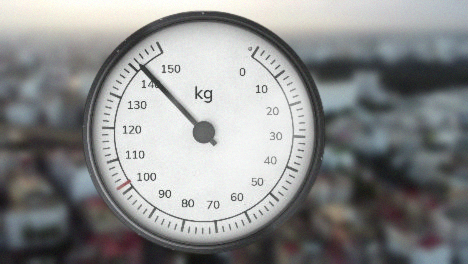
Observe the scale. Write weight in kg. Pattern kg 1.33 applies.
kg 142
